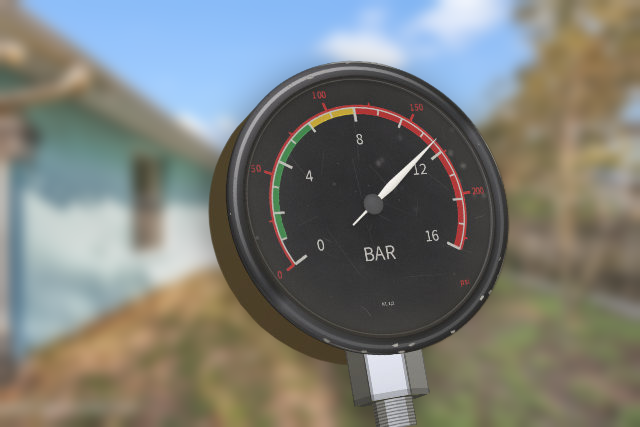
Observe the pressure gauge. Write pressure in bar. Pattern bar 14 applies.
bar 11.5
